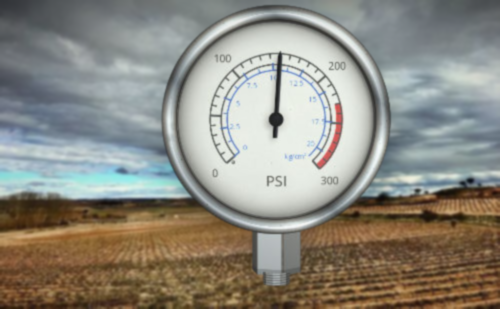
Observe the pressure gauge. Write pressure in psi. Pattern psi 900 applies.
psi 150
